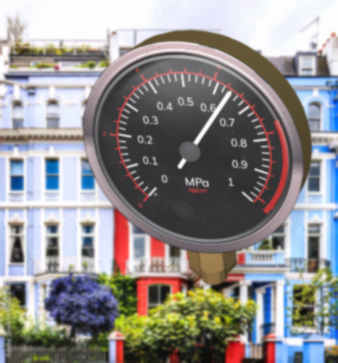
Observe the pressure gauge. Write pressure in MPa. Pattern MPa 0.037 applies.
MPa 0.64
